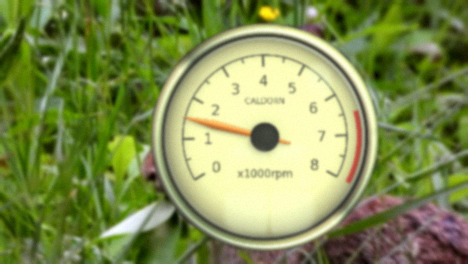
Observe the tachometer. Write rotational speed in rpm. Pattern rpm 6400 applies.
rpm 1500
